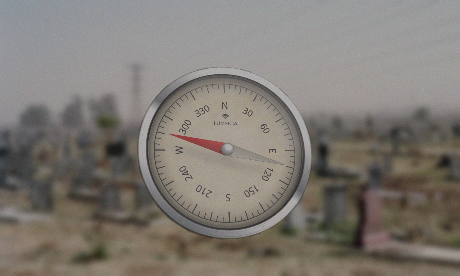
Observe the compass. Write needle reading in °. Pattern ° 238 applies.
° 285
